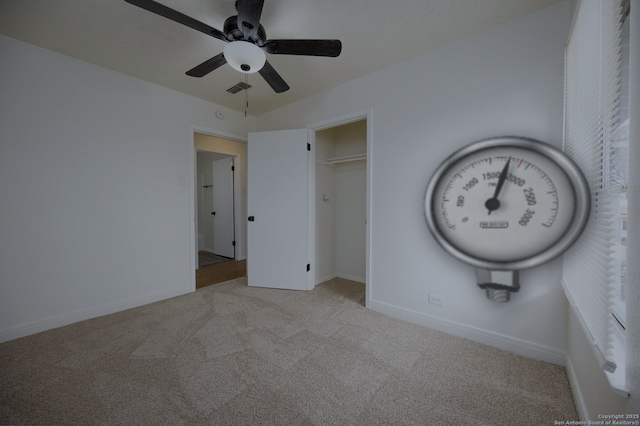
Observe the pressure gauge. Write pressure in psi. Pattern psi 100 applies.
psi 1750
